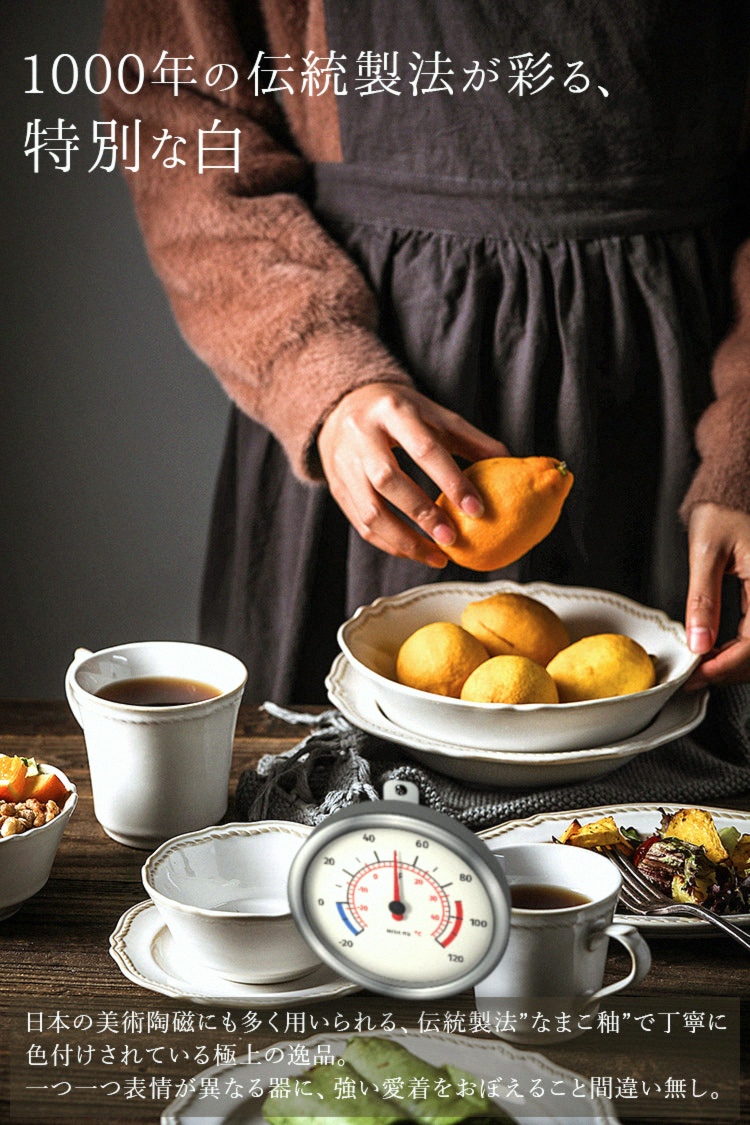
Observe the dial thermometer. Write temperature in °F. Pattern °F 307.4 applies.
°F 50
